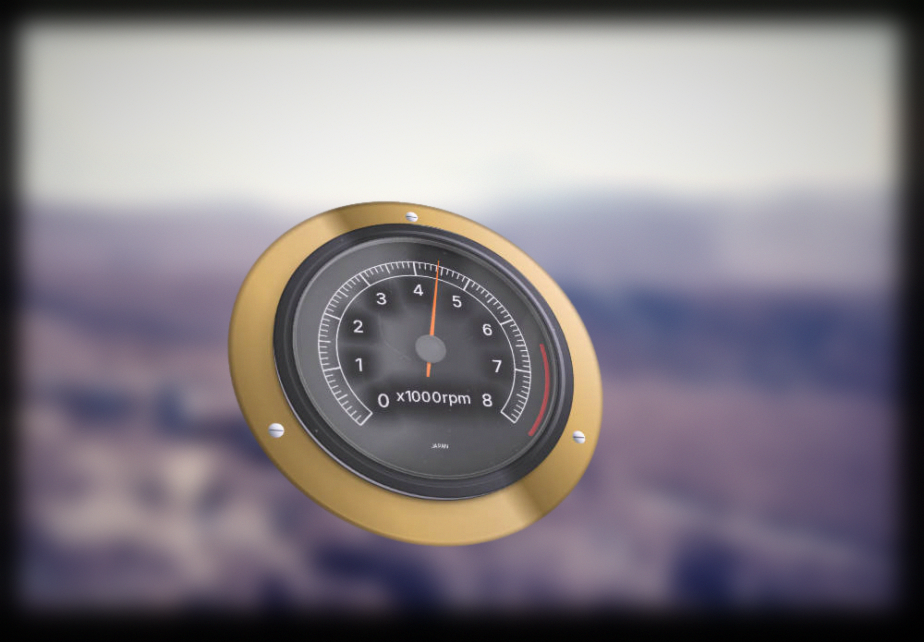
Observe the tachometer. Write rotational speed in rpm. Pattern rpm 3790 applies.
rpm 4400
